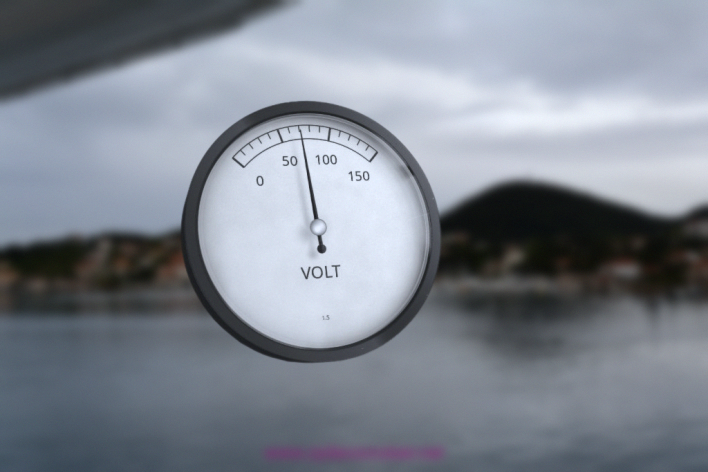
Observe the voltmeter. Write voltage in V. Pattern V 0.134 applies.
V 70
